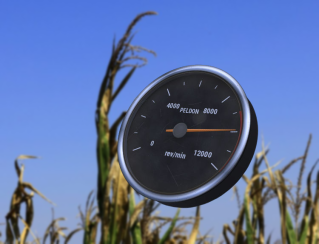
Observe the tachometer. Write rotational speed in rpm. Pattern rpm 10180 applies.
rpm 10000
